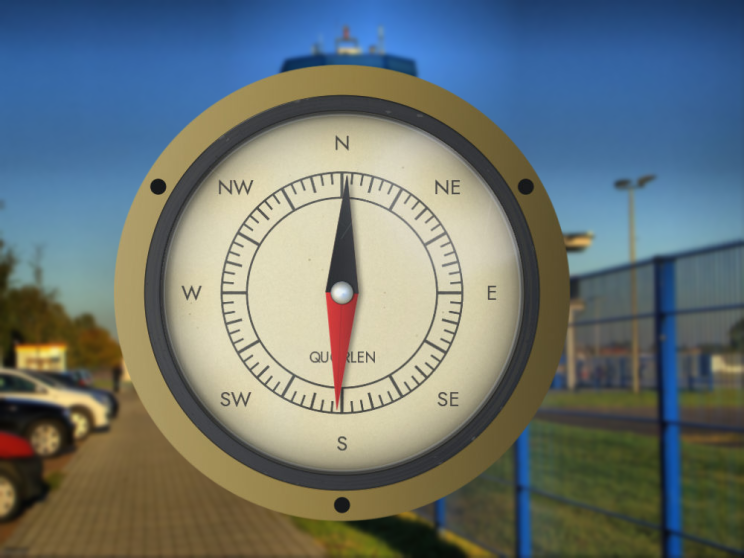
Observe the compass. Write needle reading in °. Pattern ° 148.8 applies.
° 182.5
